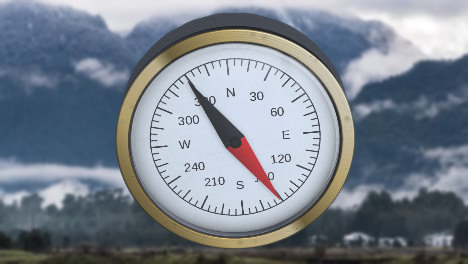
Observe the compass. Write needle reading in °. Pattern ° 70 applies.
° 150
